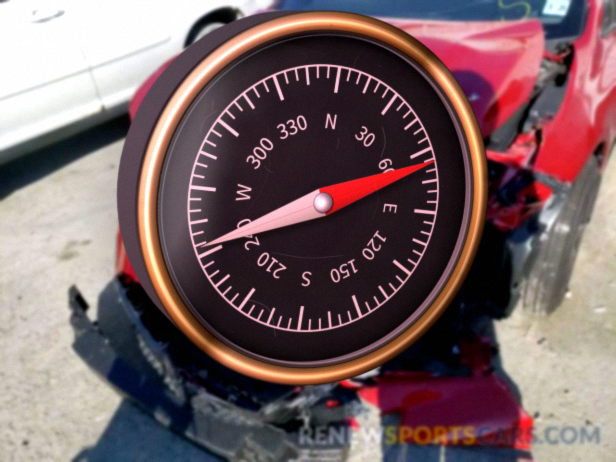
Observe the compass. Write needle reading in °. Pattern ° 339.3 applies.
° 65
